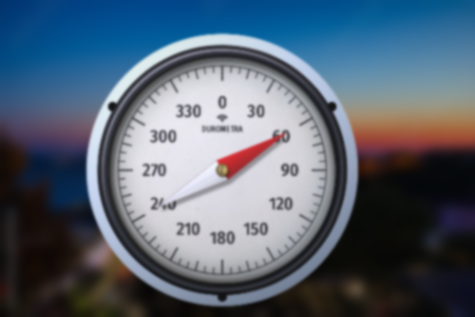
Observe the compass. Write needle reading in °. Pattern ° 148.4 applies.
° 60
